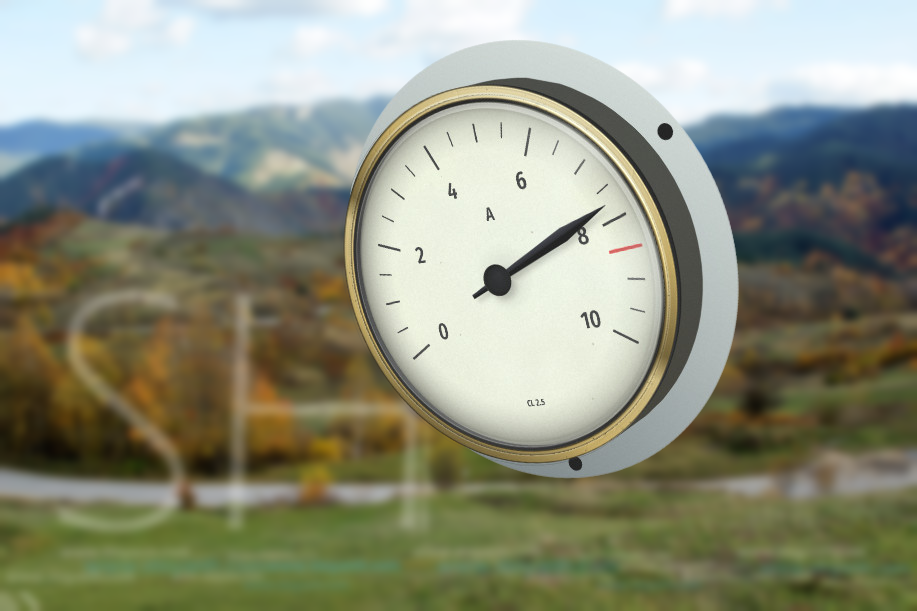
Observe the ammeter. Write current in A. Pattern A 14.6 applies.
A 7.75
